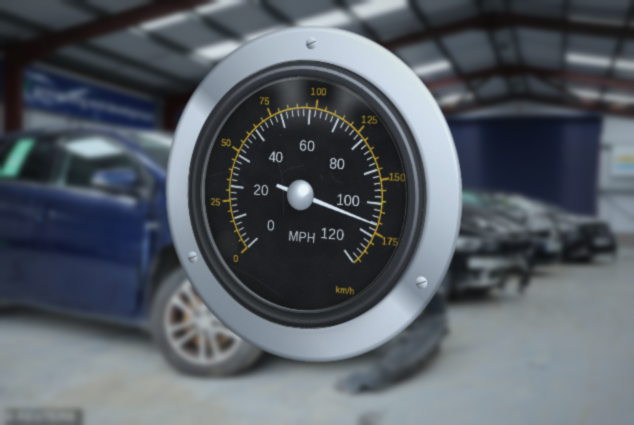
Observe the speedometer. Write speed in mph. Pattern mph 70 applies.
mph 106
